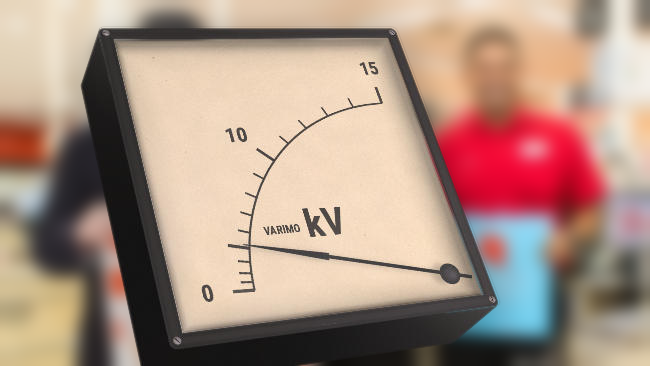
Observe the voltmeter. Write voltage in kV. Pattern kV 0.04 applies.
kV 5
